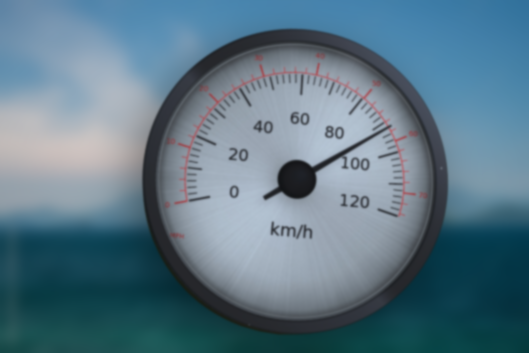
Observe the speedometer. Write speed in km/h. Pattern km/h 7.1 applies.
km/h 92
